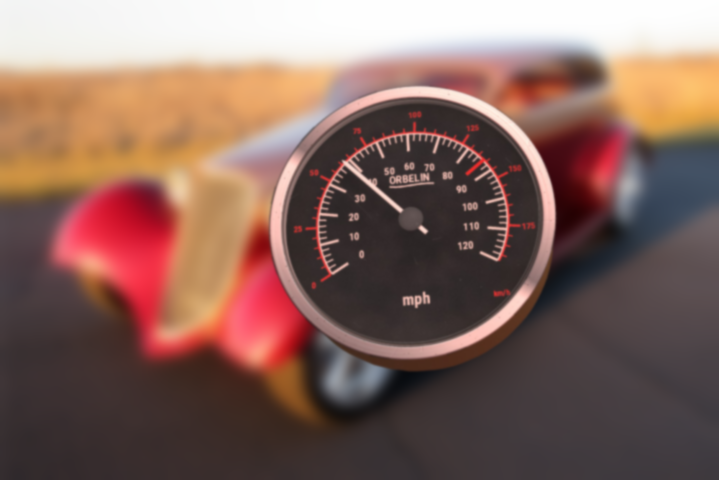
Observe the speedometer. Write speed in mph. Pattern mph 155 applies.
mph 38
